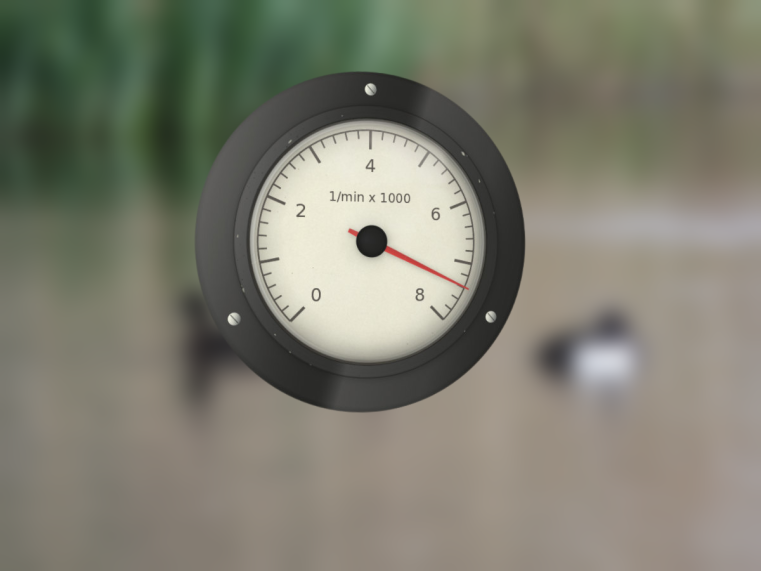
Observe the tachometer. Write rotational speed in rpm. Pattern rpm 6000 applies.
rpm 7400
